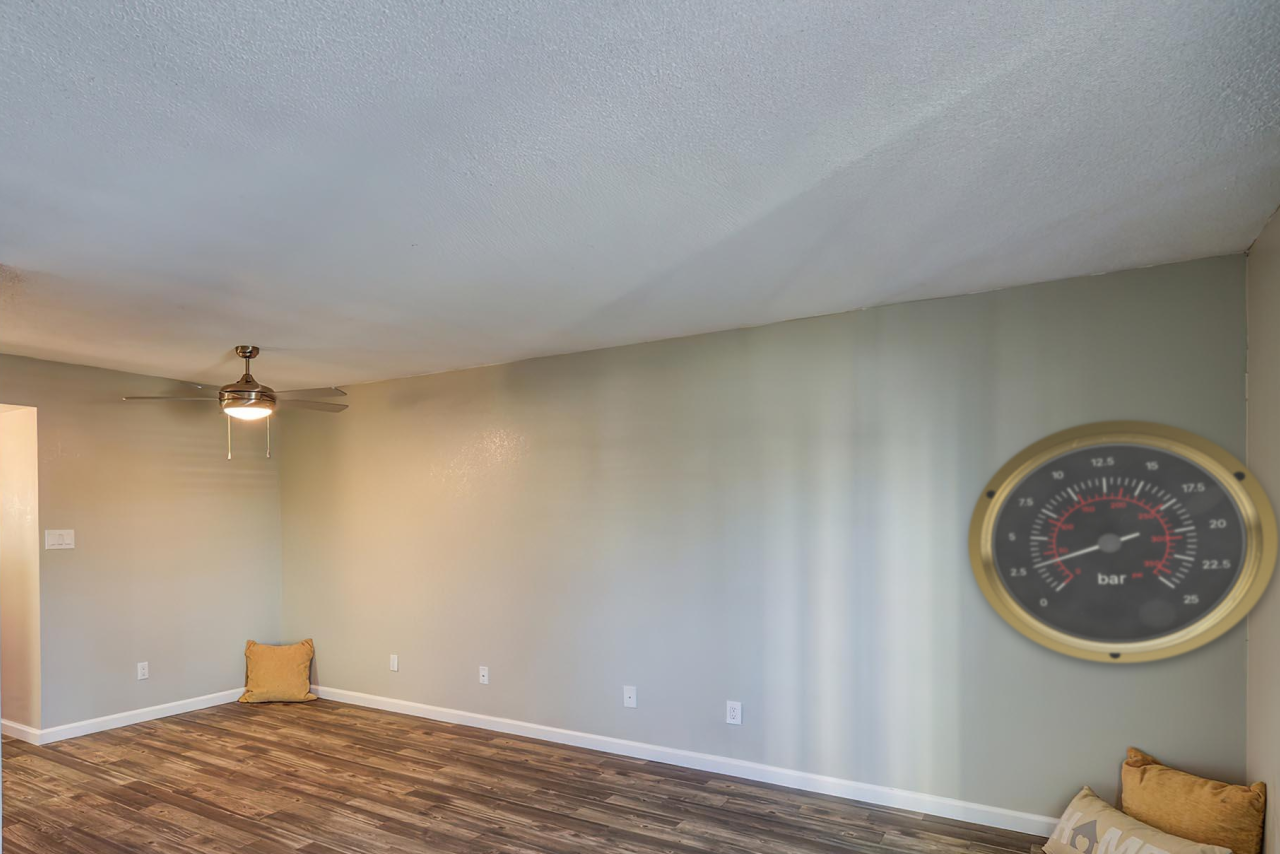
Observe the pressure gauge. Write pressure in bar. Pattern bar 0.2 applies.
bar 2.5
